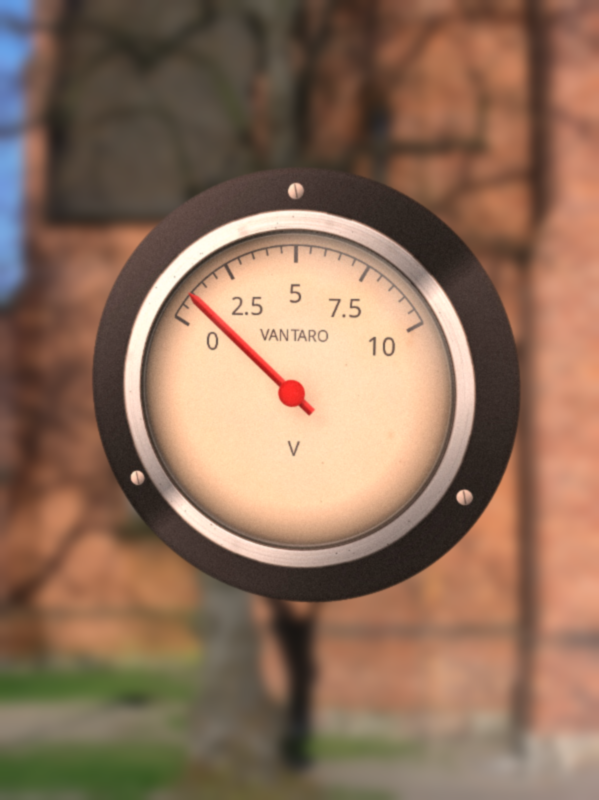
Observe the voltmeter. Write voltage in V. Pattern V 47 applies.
V 1
